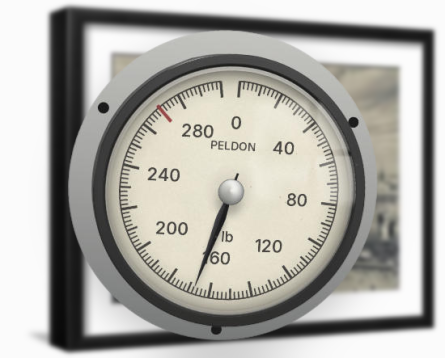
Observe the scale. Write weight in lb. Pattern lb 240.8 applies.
lb 168
